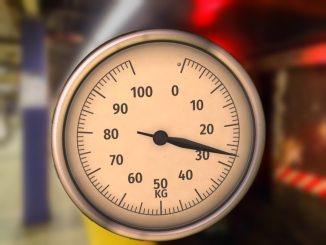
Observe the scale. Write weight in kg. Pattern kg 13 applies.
kg 27
